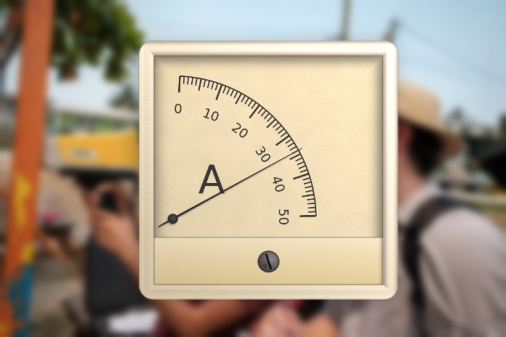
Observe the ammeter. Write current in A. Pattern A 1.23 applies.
A 34
